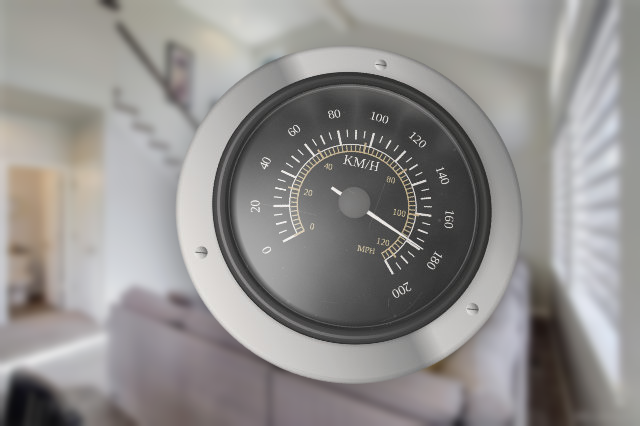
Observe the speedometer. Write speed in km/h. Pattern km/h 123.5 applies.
km/h 180
